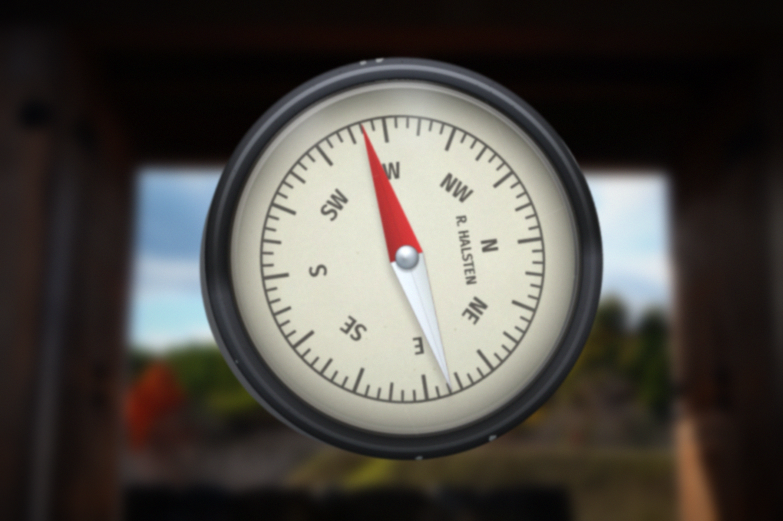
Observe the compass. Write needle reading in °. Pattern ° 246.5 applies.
° 260
